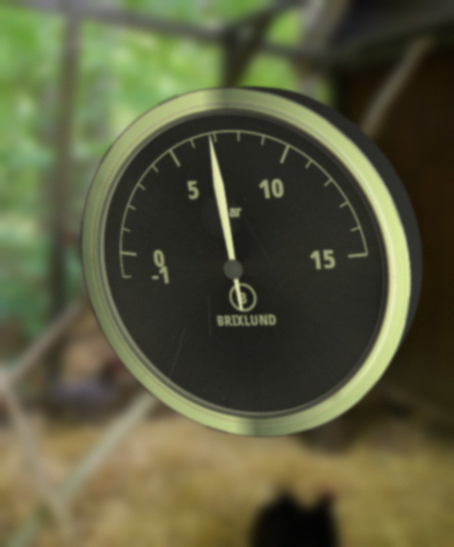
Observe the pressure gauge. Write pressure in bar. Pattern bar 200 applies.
bar 7
